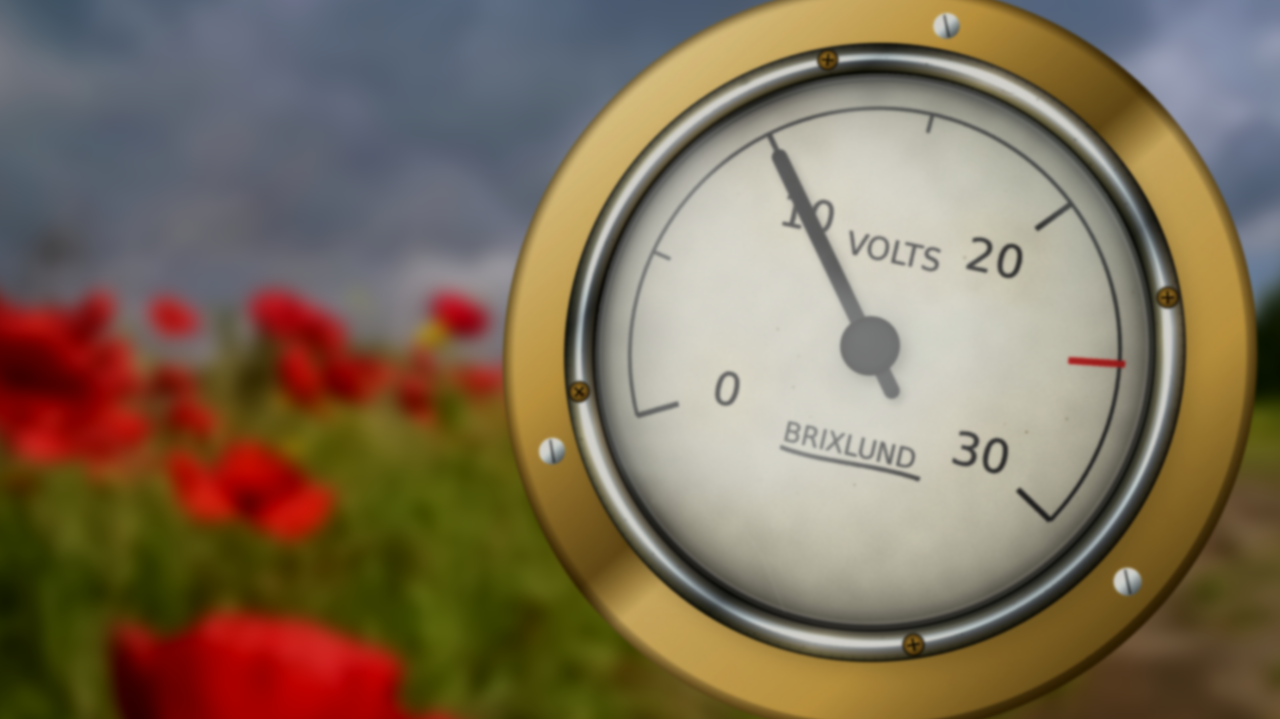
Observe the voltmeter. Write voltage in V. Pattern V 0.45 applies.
V 10
